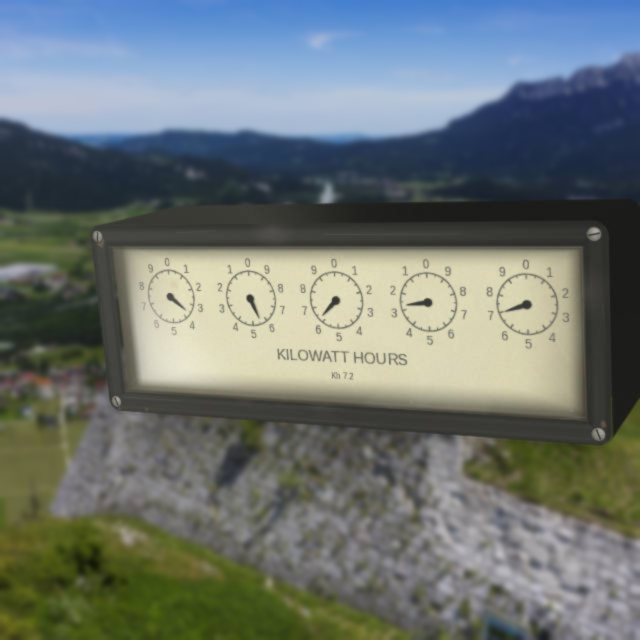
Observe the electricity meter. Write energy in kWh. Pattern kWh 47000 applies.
kWh 35627
